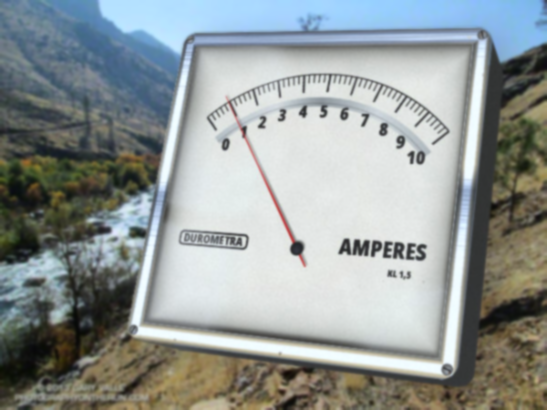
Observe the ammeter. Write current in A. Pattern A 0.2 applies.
A 1
